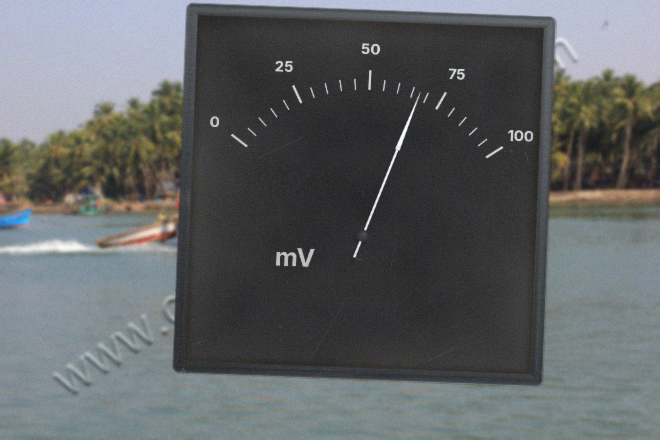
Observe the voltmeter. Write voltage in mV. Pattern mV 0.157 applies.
mV 67.5
